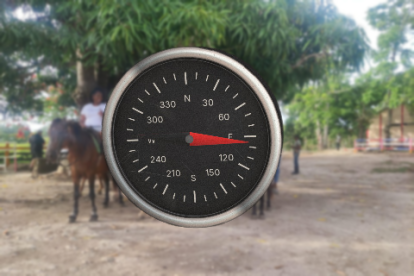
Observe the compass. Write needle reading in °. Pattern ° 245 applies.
° 95
